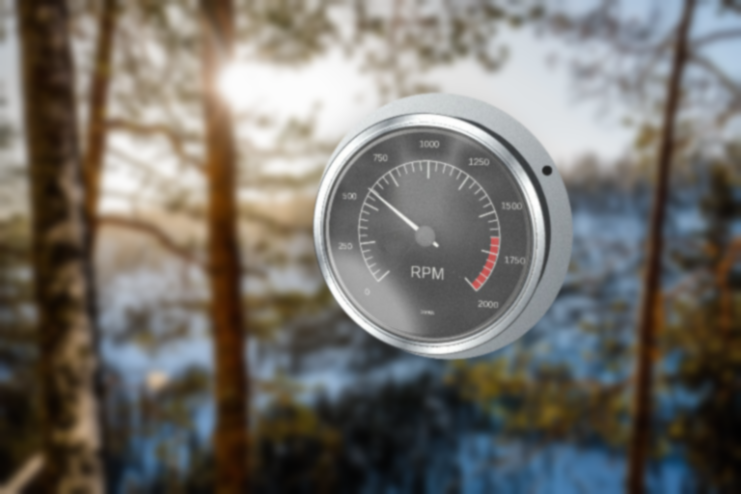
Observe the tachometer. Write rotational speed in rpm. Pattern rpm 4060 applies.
rpm 600
